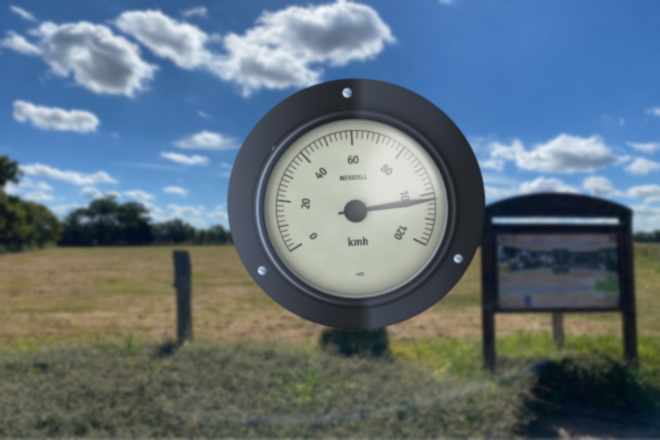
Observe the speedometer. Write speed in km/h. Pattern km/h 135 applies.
km/h 102
